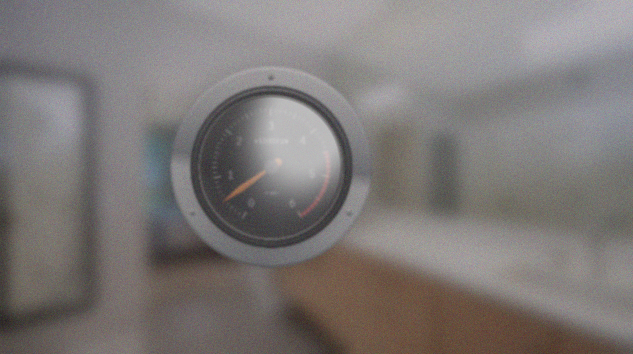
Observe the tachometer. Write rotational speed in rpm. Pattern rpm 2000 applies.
rpm 500
